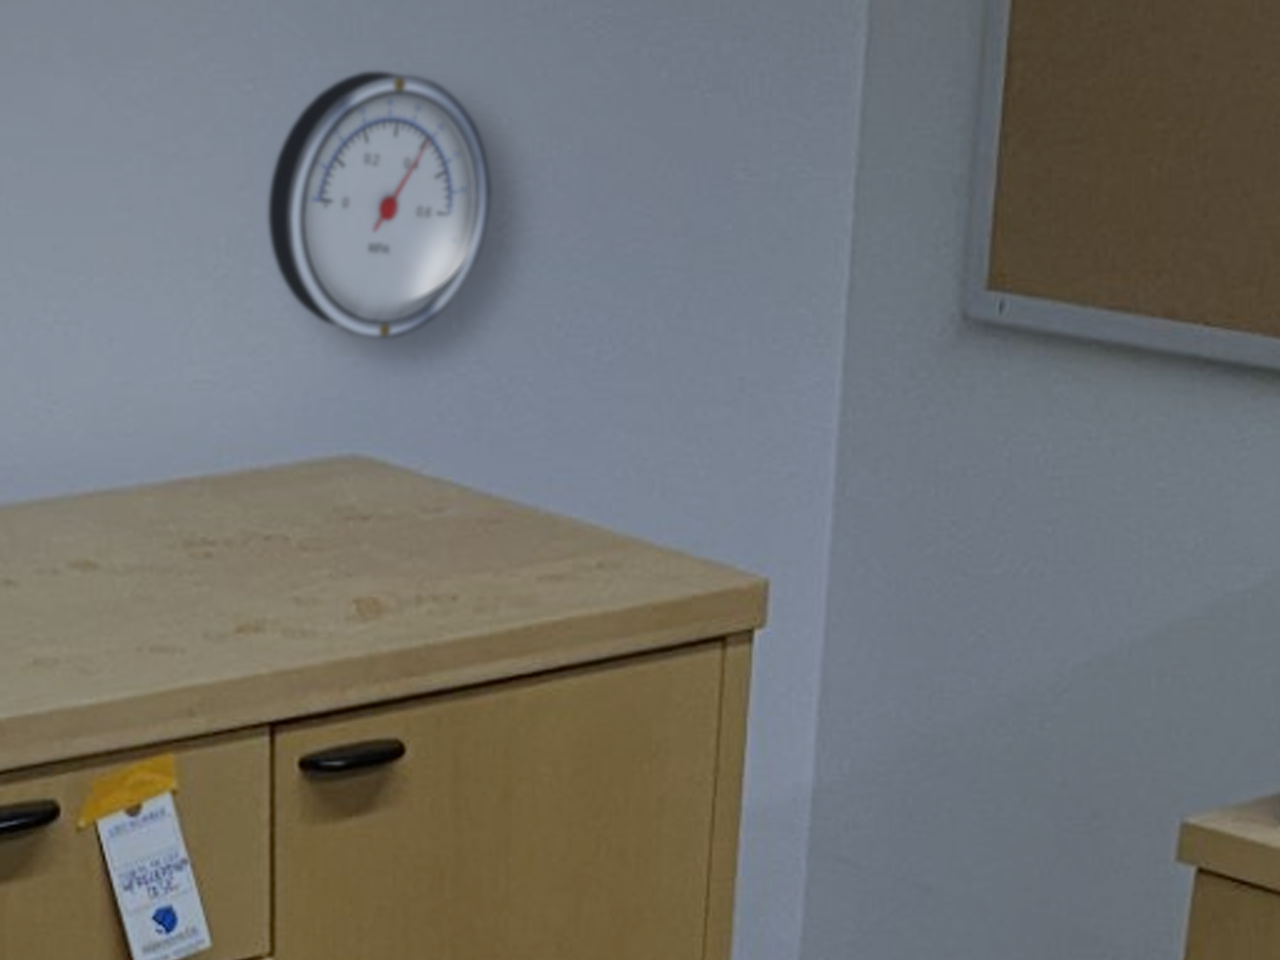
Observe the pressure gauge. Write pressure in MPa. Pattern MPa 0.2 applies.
MPa 0.4
